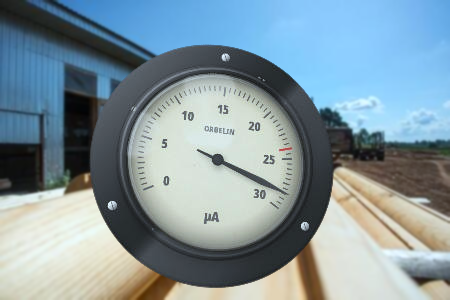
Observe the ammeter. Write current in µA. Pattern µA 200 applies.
µA 28.5
